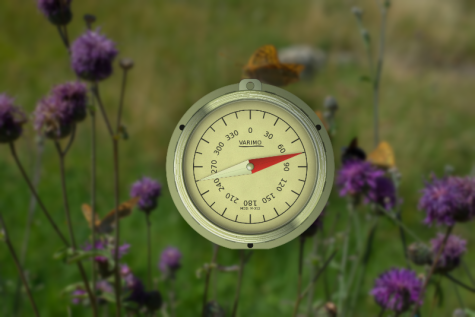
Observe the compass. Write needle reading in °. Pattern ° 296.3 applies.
° 75
